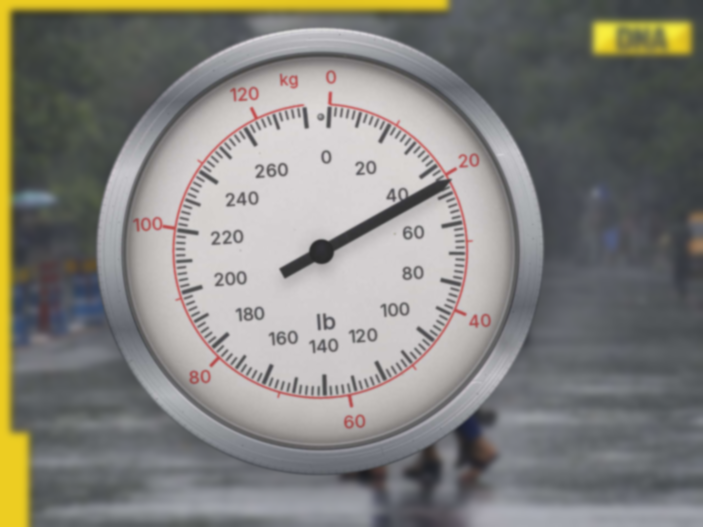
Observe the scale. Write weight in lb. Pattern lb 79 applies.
lb 46
